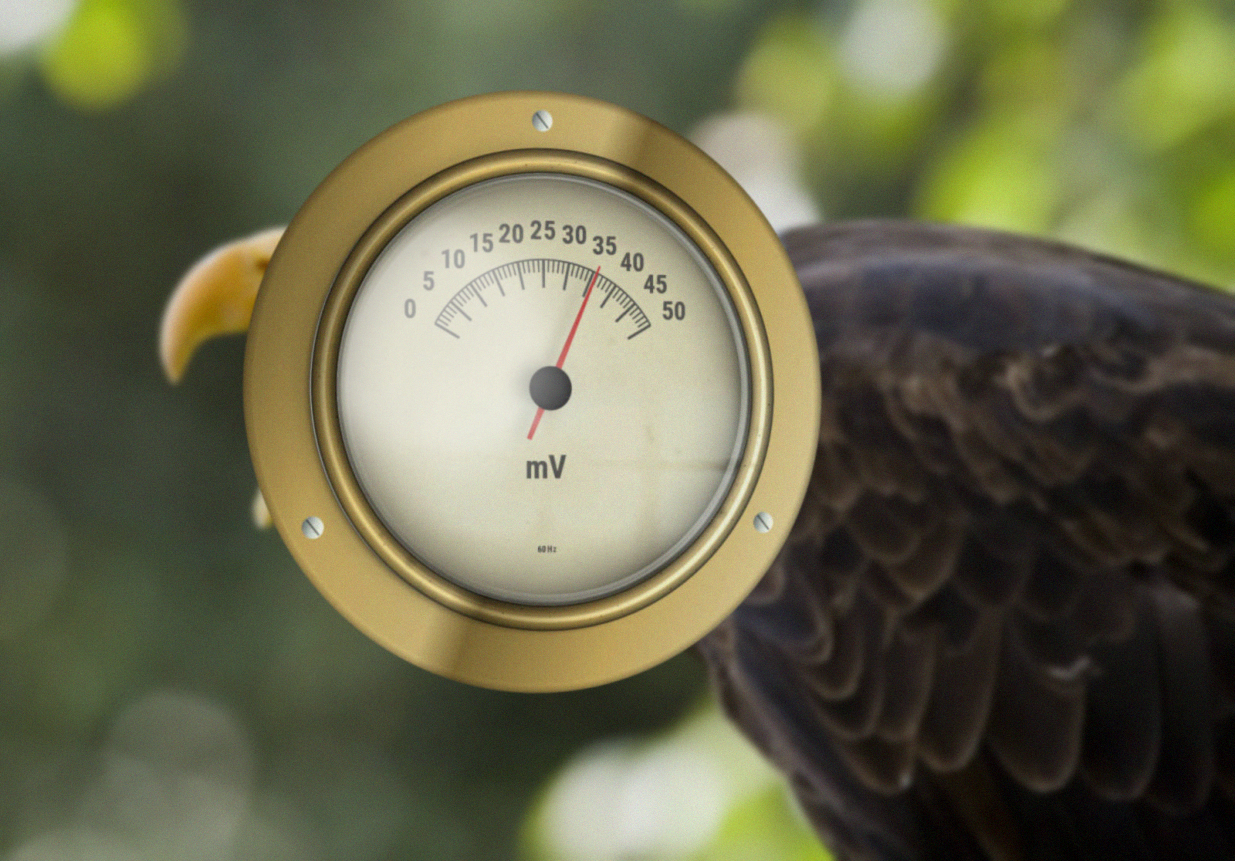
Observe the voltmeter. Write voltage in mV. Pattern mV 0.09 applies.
mV 35
